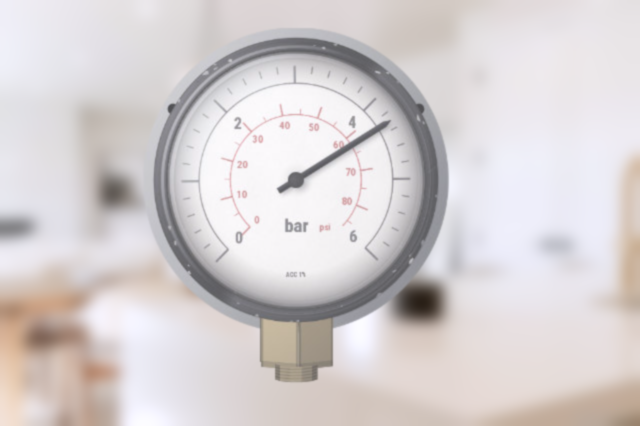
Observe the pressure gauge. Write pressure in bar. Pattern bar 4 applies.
bar 4.3
